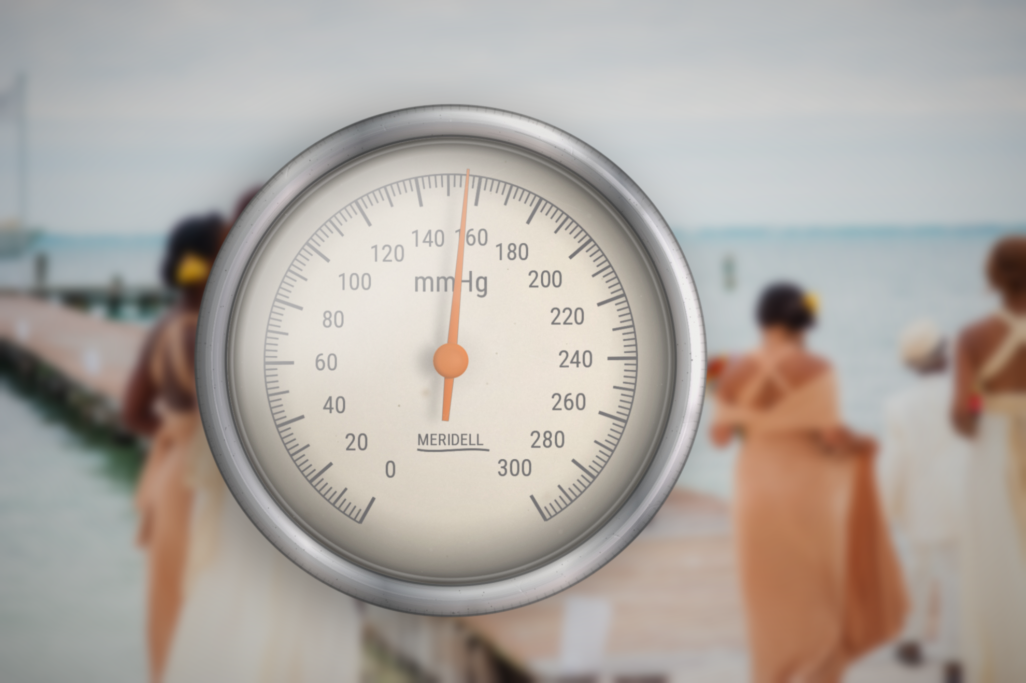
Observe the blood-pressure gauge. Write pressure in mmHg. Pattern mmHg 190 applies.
mmHg 156
